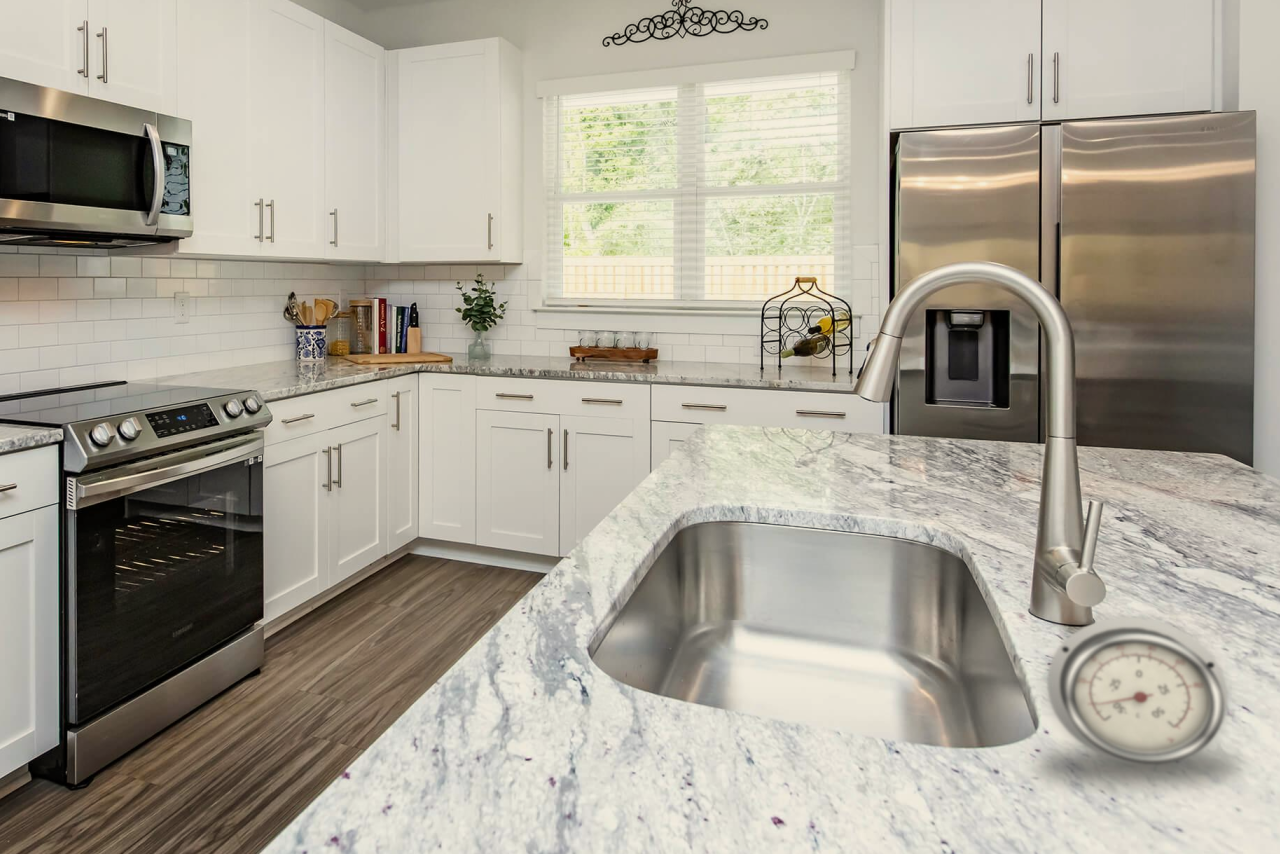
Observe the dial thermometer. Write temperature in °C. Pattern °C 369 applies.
°C -40
